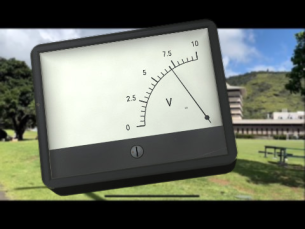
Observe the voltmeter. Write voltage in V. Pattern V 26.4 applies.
V 7
